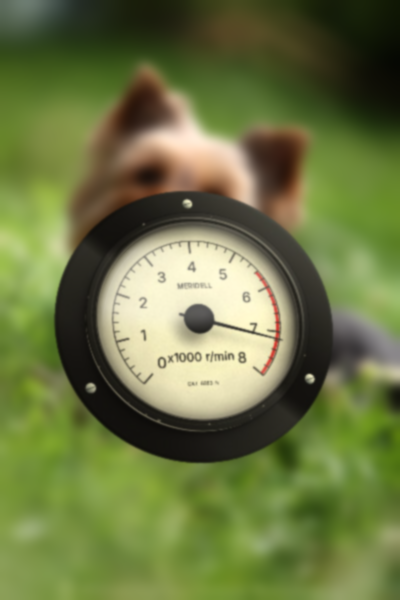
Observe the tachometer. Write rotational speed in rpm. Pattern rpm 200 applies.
rpm 7200
